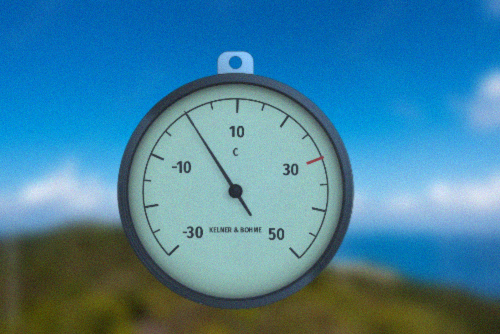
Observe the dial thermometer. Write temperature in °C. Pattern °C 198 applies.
°C 0
